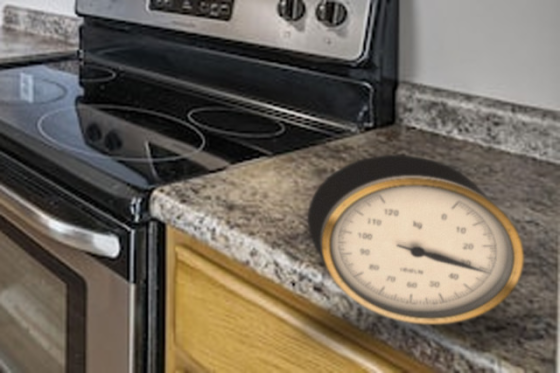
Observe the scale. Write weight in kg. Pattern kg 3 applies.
kg 30
